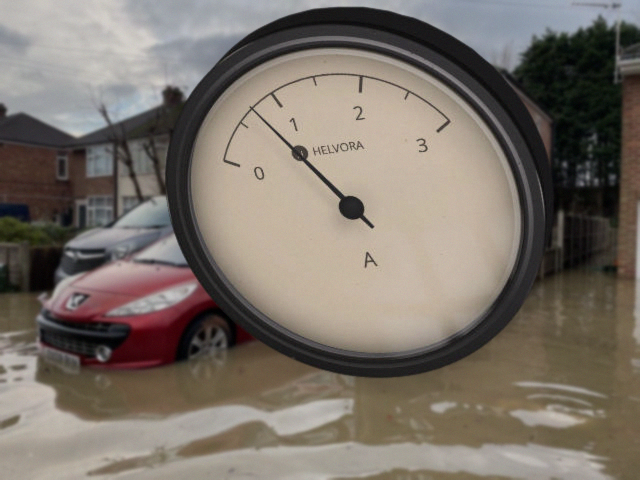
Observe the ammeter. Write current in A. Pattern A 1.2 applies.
A 0.75
